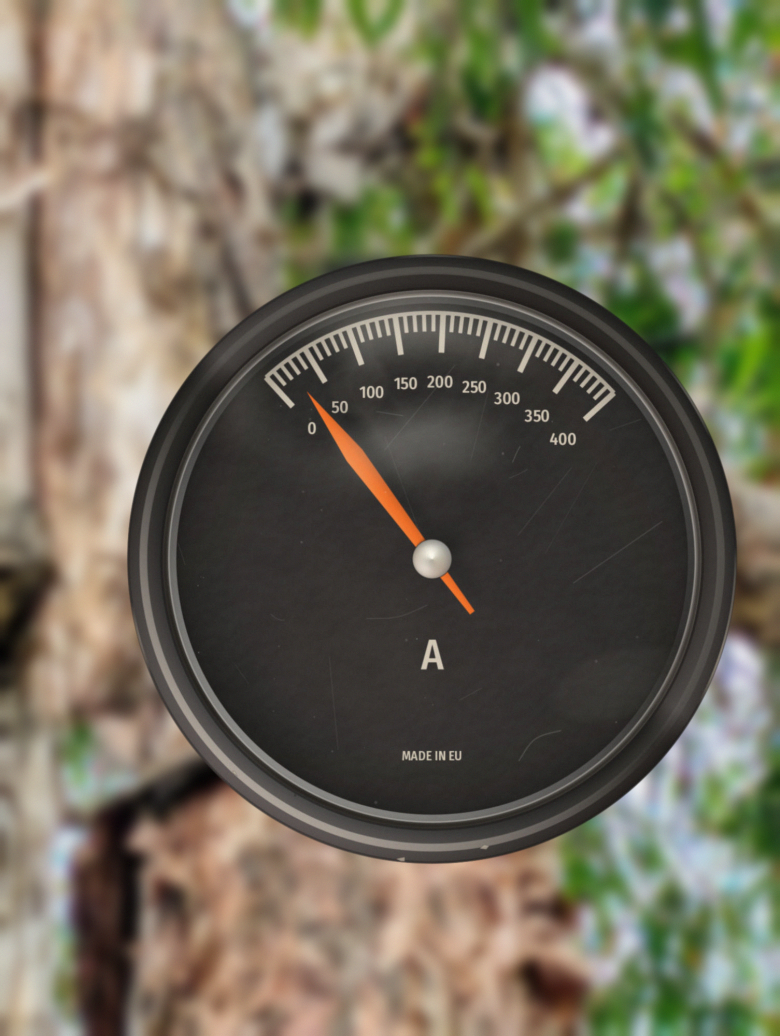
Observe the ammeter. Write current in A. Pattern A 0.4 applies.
A 25
